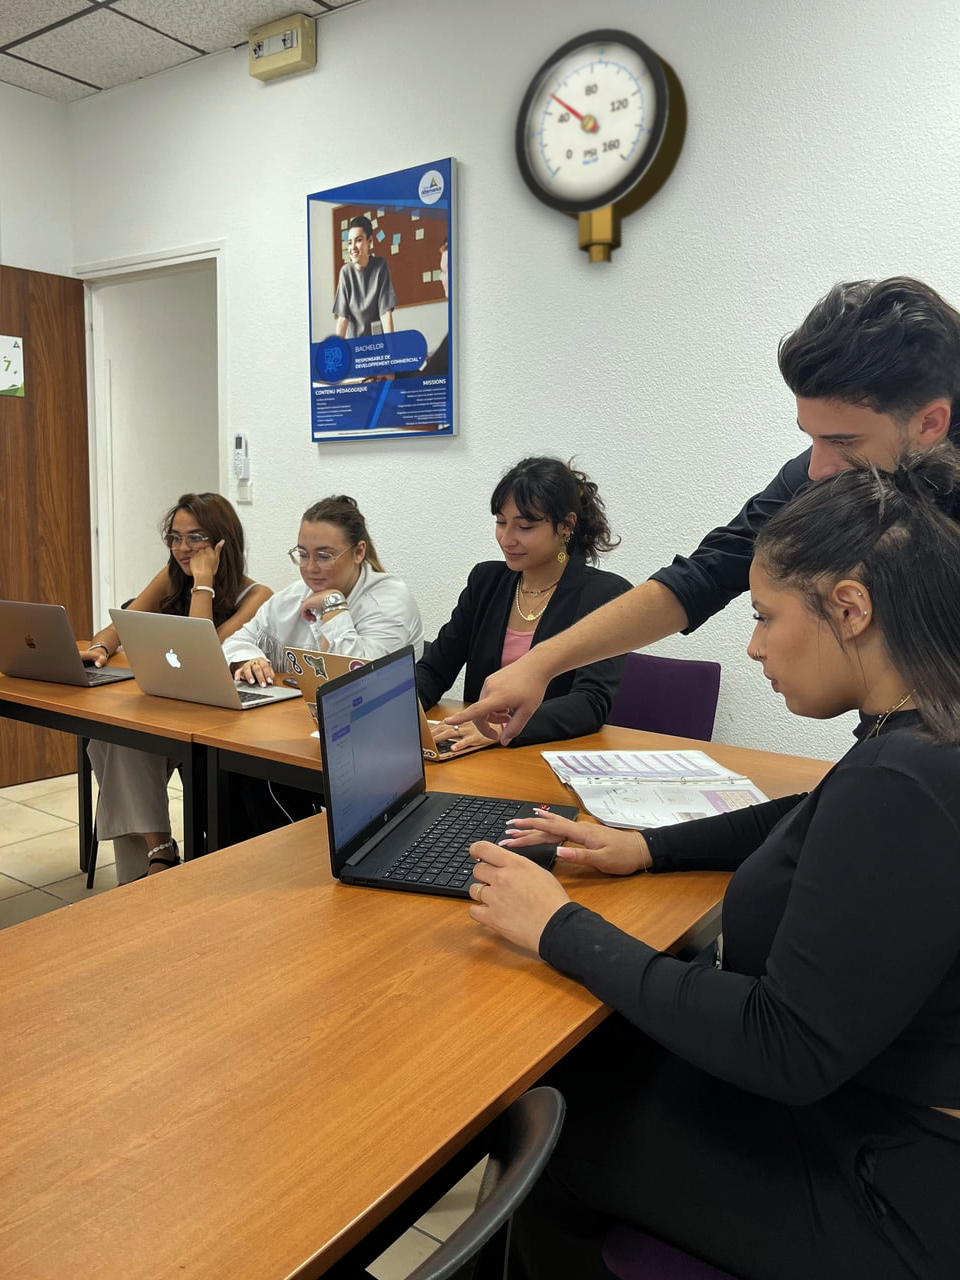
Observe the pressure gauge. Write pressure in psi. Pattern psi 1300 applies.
psi 50
